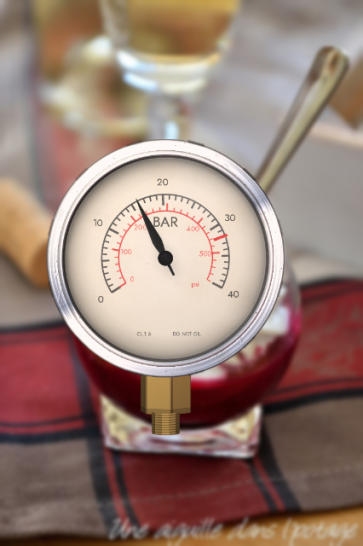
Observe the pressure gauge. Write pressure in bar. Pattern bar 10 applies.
bar 16
